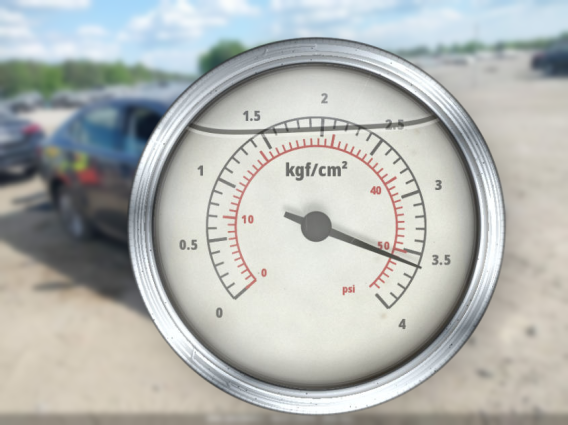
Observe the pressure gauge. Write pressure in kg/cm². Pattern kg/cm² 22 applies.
kg/cm² 3.6
